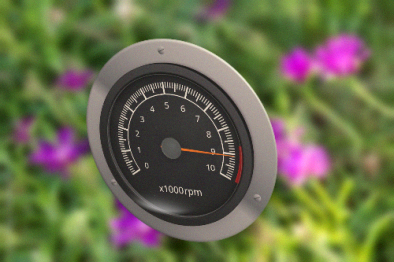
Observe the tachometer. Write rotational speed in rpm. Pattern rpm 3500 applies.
rpm 9000
